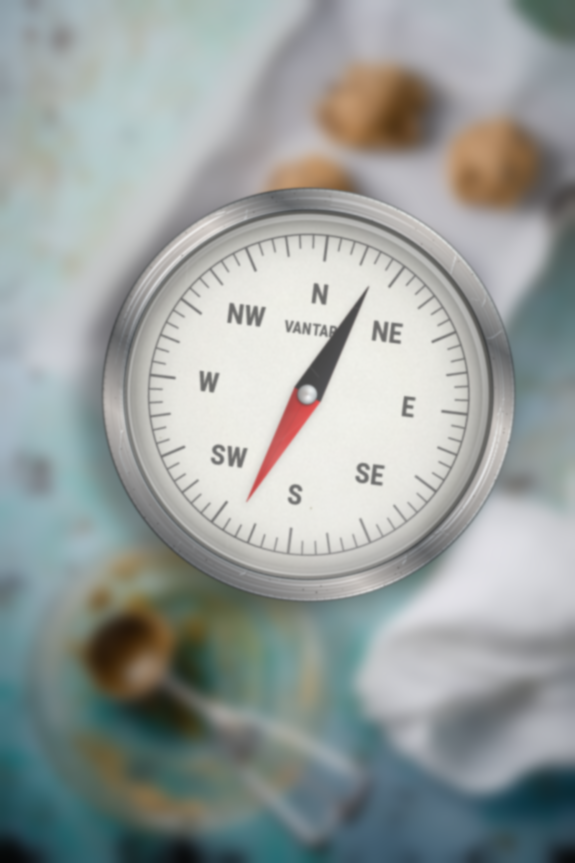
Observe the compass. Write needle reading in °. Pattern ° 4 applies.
° 202.5
